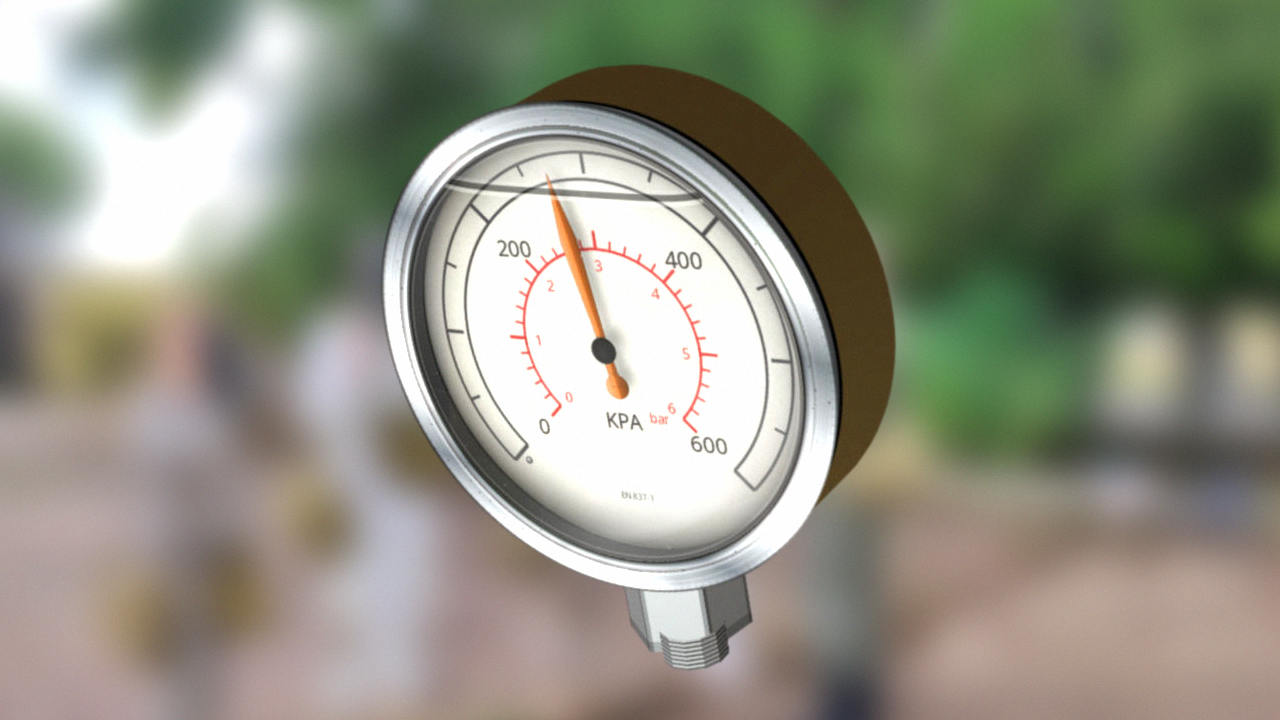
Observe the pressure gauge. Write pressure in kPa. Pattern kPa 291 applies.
kPa 275
